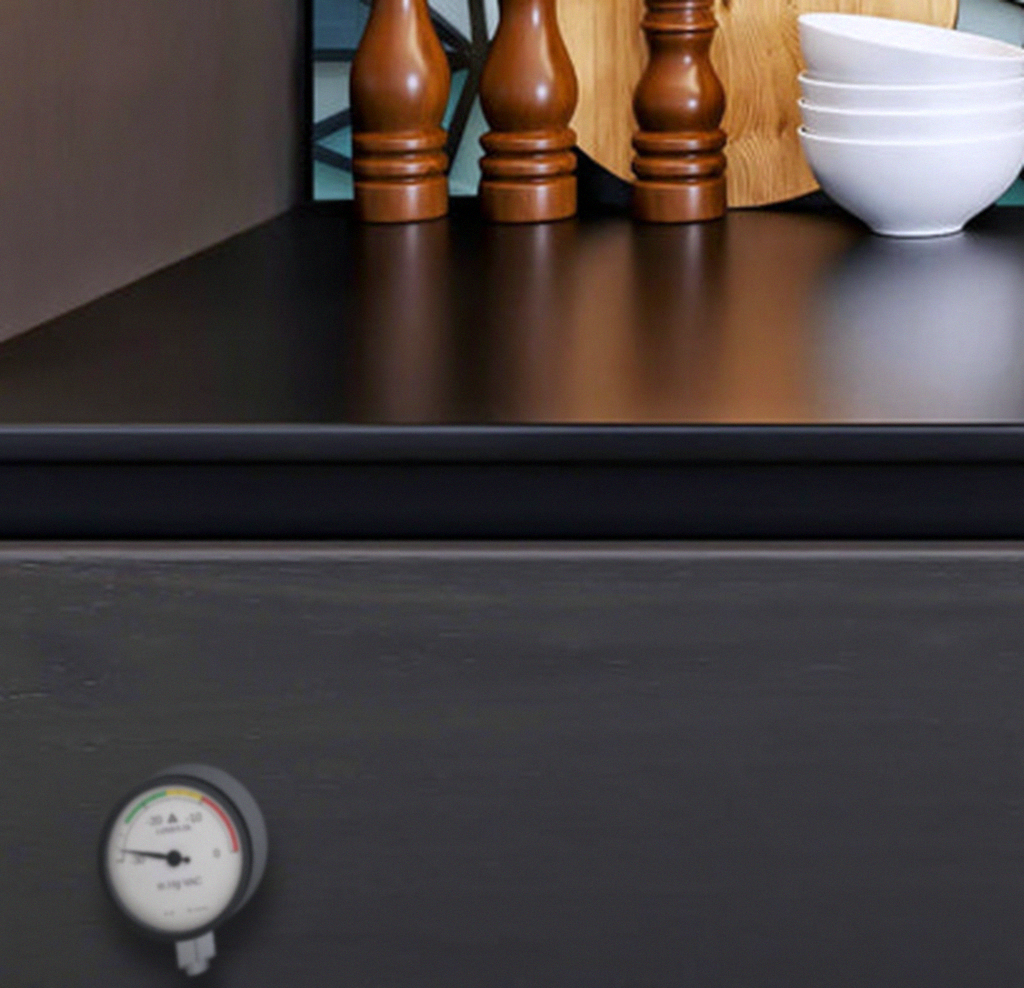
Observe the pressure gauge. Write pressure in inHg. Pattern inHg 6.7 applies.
inHg -28
